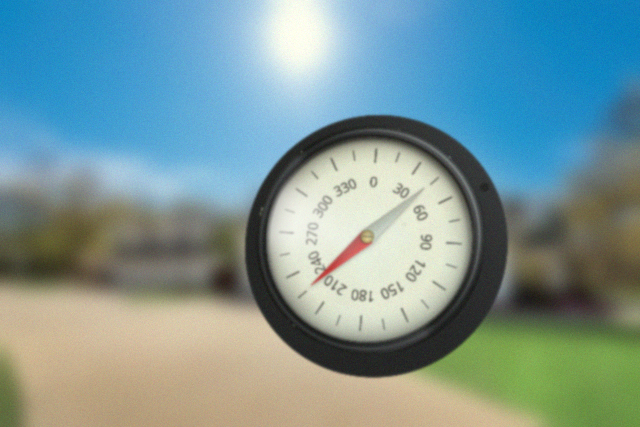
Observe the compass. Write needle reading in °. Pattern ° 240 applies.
° 225
